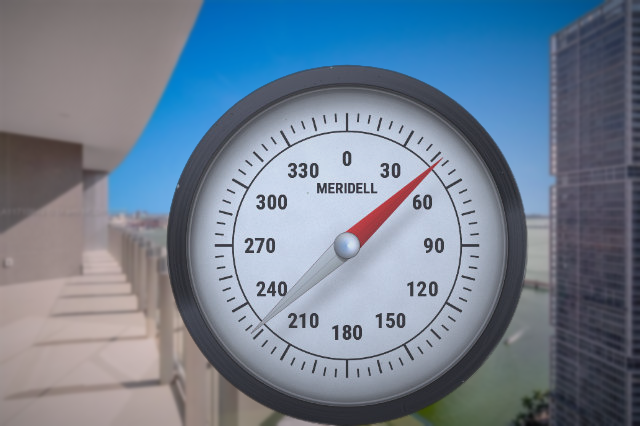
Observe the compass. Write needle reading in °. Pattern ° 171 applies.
° 47.5
